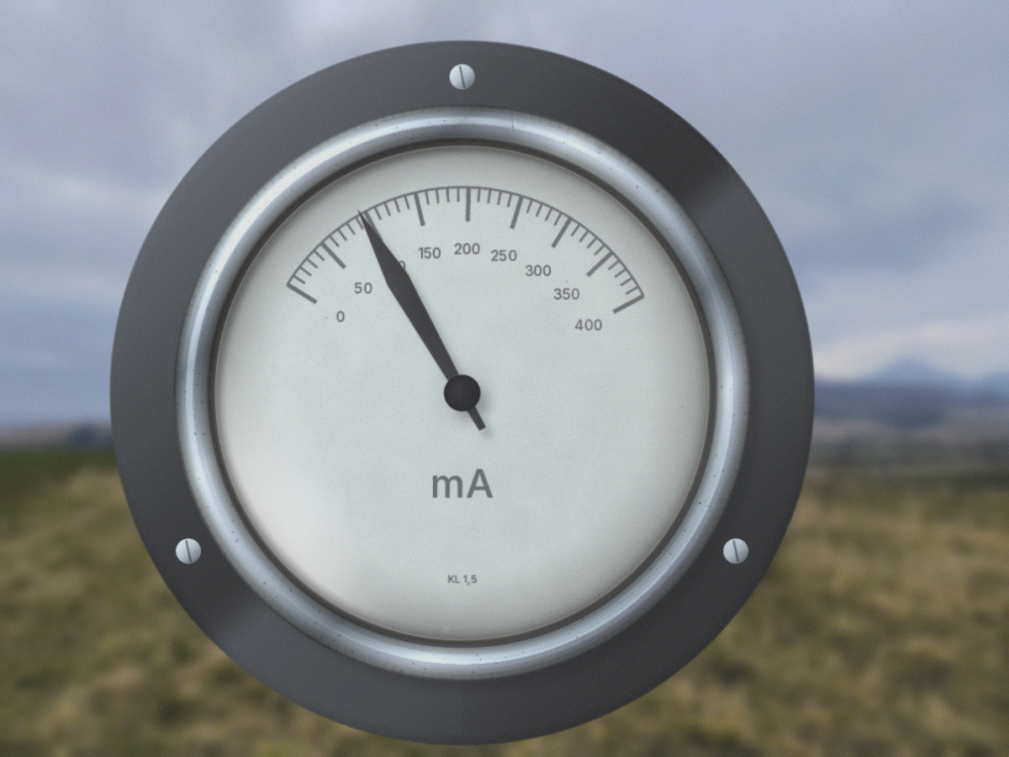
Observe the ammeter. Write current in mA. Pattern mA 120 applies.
mA 95
